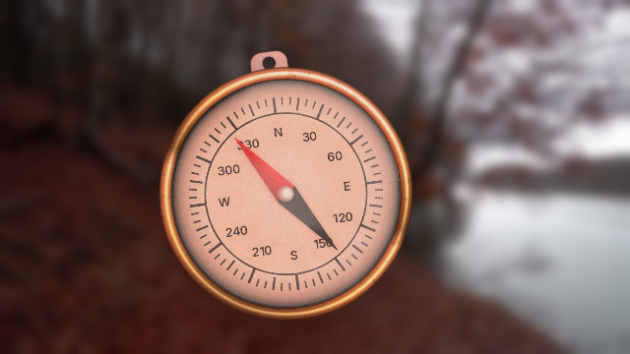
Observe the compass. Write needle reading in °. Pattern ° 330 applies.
° 325
